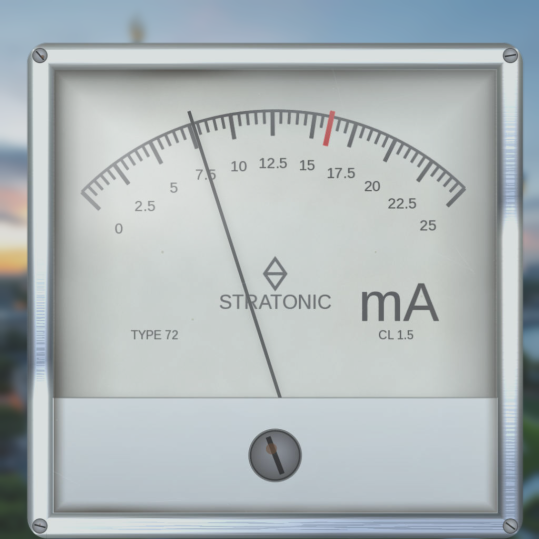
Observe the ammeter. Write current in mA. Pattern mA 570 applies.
mA 7.75
